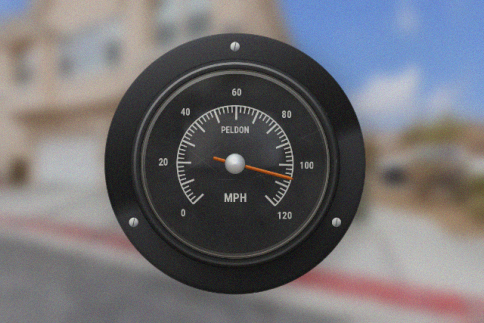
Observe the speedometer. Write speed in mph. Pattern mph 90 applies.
mph 106
